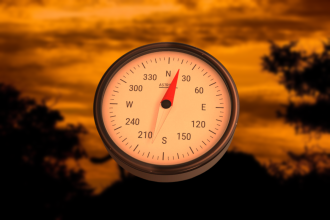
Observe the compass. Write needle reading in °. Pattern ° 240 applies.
° 15
